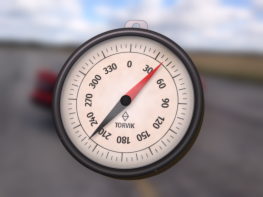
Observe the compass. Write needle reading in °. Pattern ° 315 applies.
° 40
